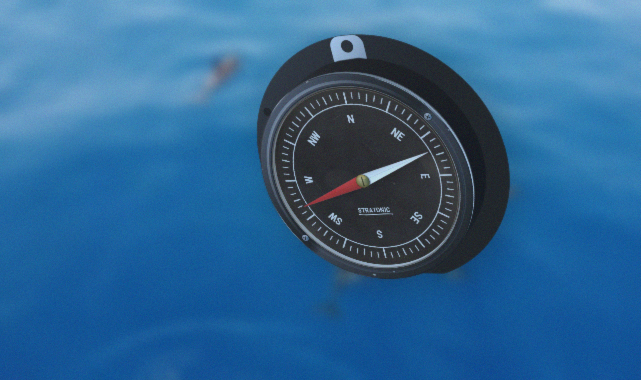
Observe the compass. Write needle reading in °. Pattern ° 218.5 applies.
° 250
